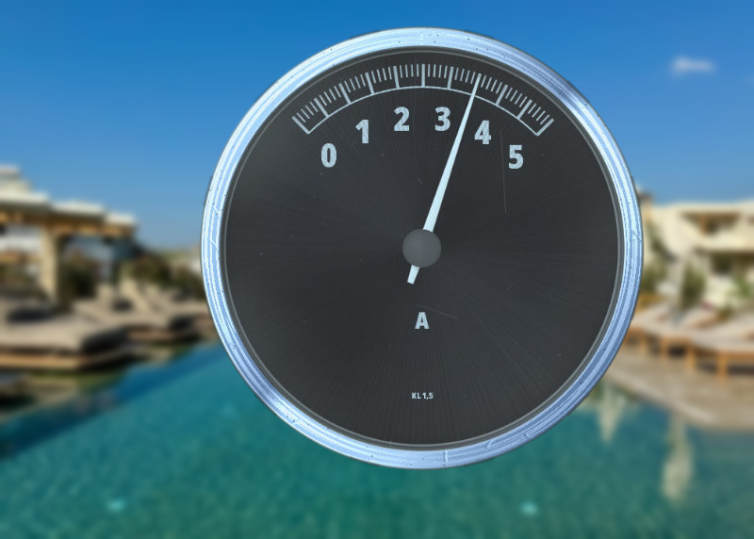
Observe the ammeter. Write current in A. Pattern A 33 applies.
A 3.5
